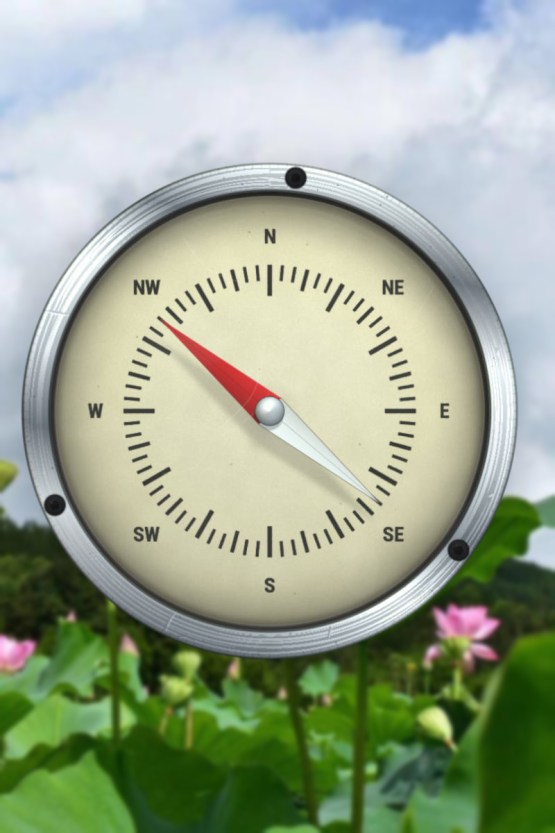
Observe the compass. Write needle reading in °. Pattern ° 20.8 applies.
° 310
